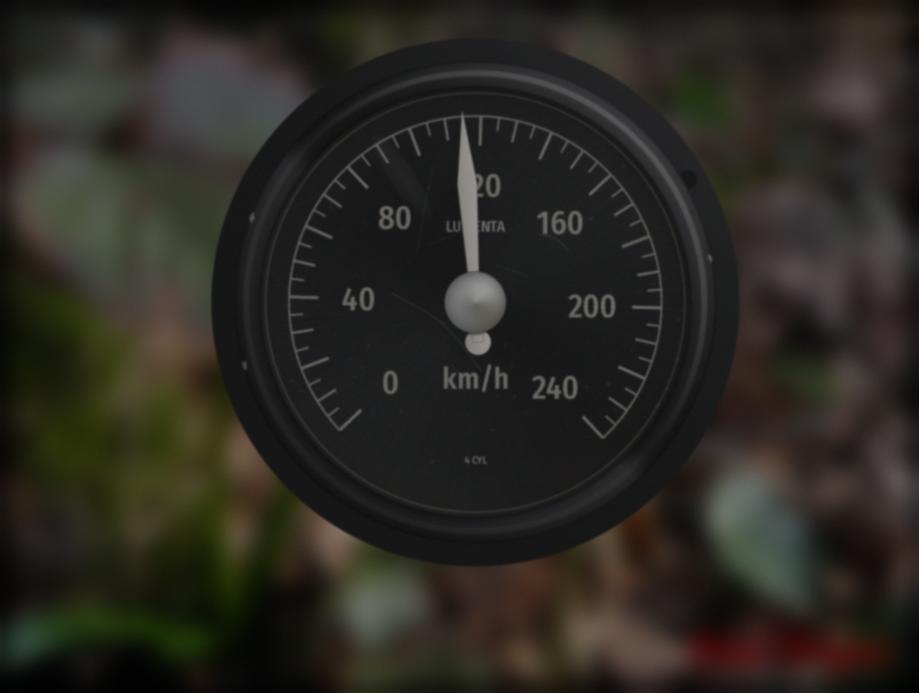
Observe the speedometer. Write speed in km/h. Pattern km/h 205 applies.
km/h 115
